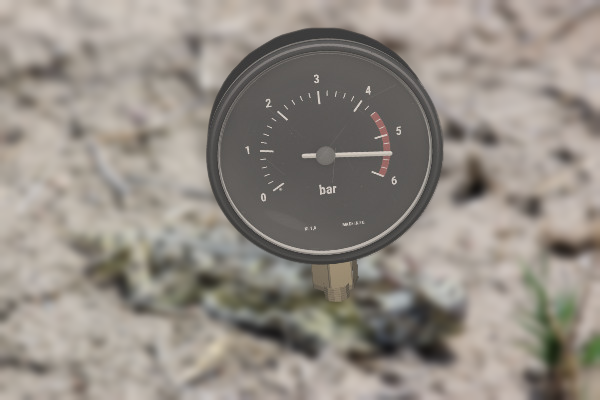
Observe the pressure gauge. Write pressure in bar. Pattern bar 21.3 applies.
bar 5.4
